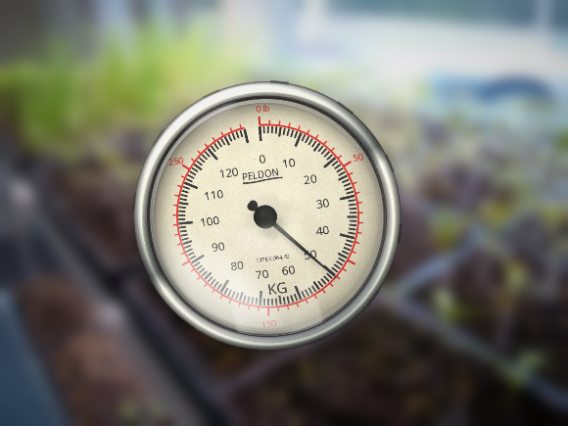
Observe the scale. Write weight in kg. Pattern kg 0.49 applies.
kg 50
